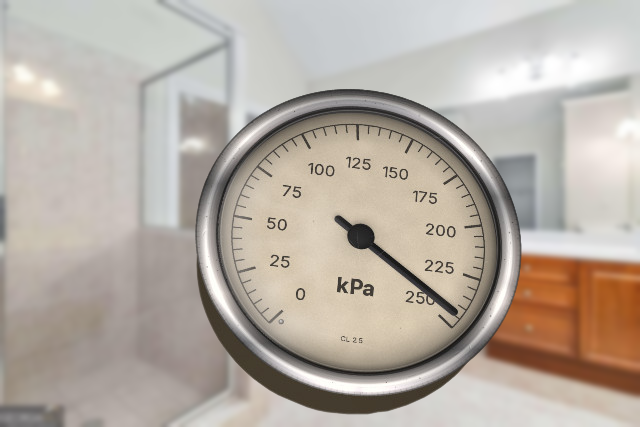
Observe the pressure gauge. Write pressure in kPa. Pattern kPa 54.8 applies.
kPa 245
